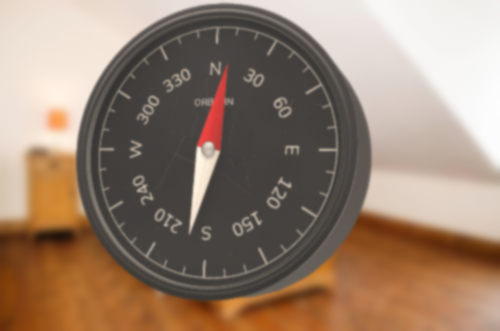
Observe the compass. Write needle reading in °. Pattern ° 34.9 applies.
° 10
